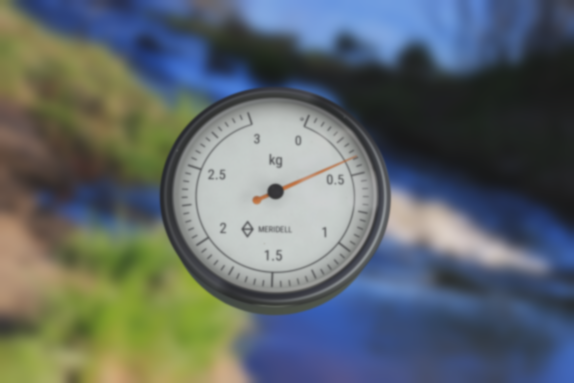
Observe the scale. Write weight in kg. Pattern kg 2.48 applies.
kg 0.4
